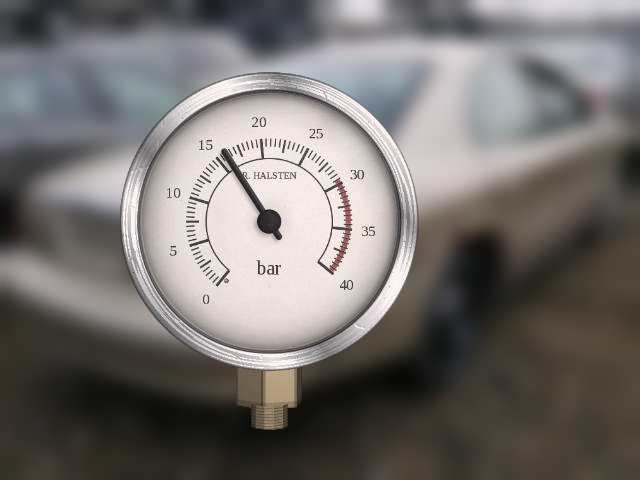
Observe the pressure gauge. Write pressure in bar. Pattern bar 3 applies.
bar 16
